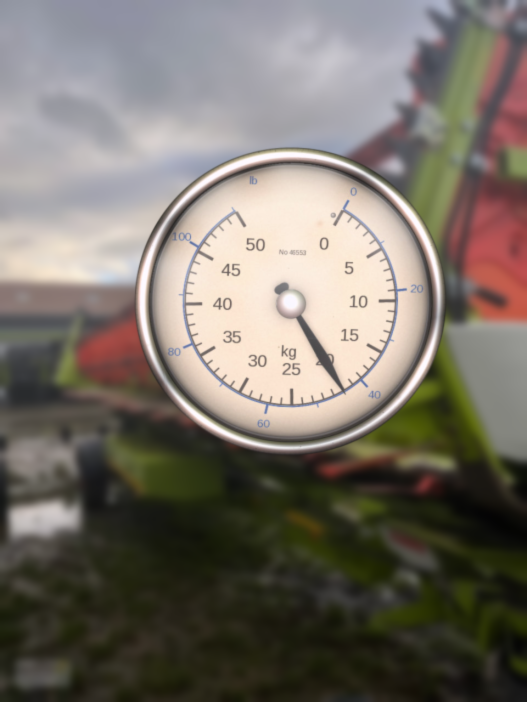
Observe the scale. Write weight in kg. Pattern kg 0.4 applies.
kg 20
